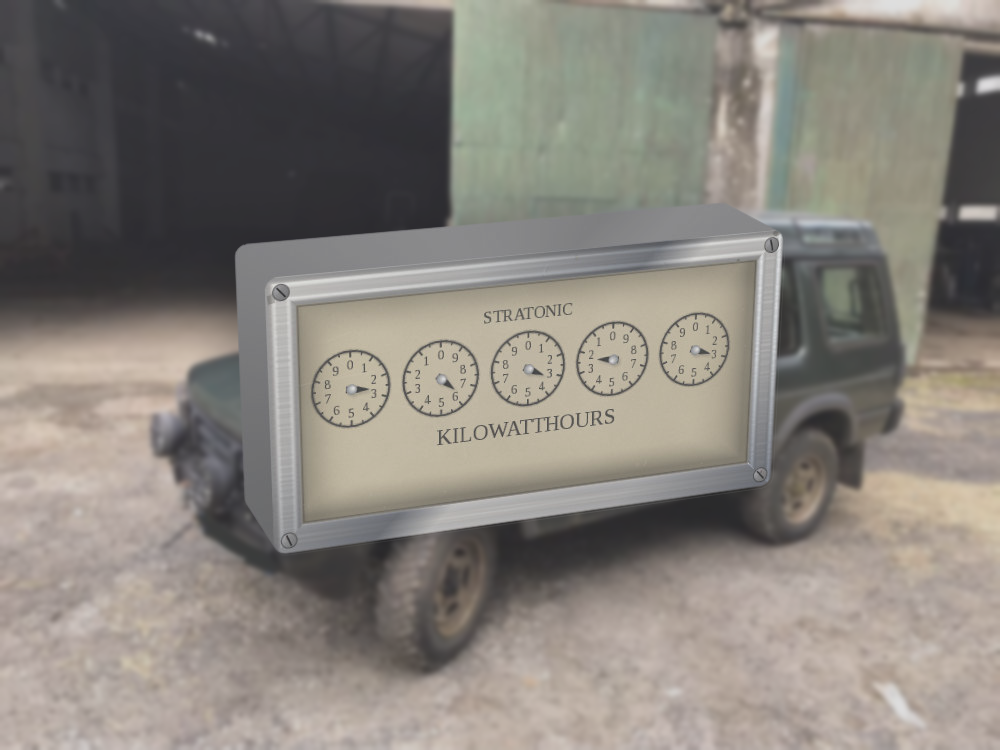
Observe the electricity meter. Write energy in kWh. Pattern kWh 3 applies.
kWh 26323
